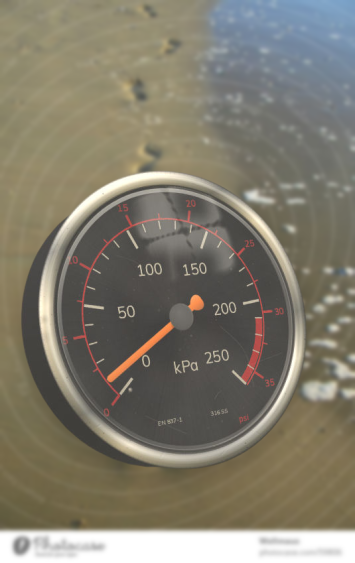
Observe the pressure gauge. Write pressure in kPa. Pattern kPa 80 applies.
kPa 10
